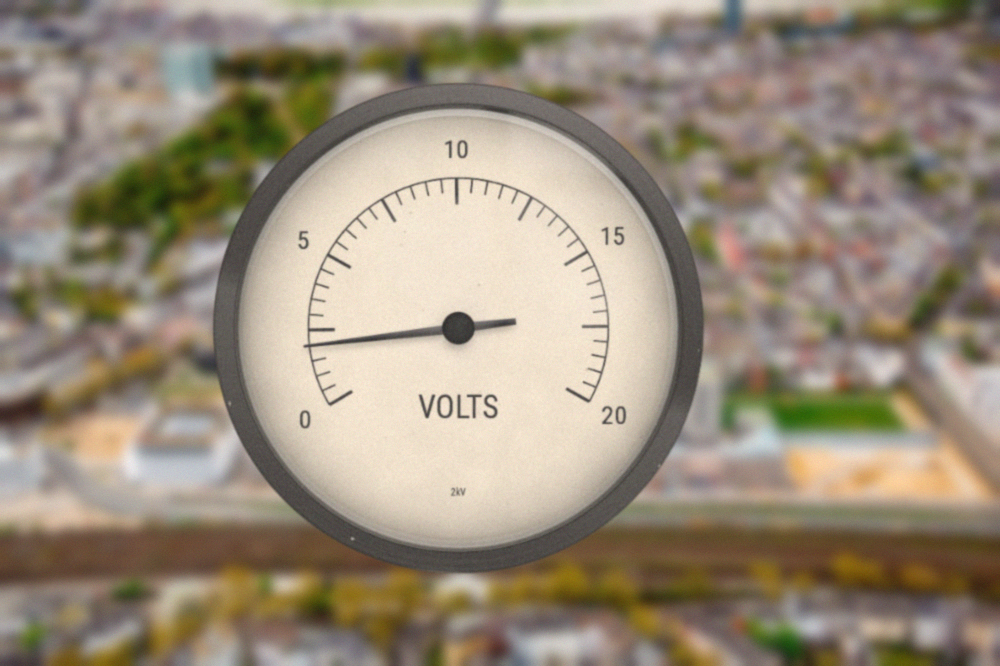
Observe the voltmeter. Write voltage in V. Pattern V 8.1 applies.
V 2
